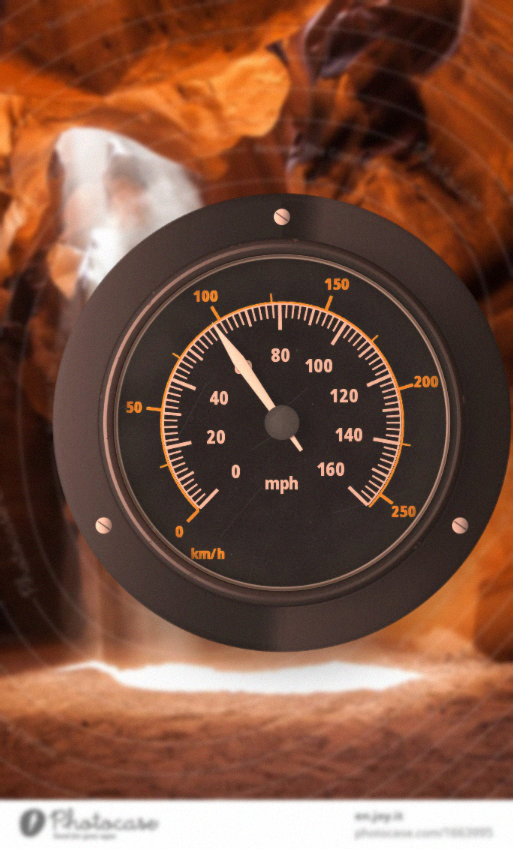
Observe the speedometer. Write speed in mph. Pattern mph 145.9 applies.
mph 60
